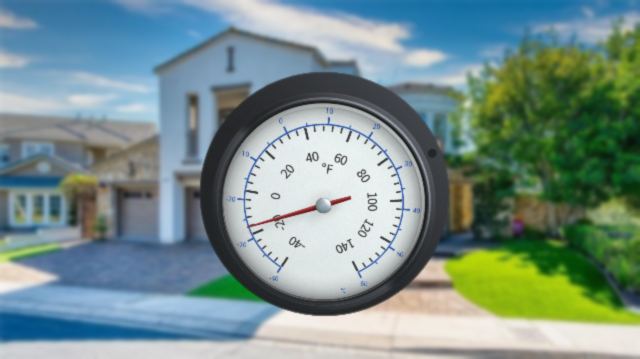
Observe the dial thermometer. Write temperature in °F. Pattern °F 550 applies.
°F -16
